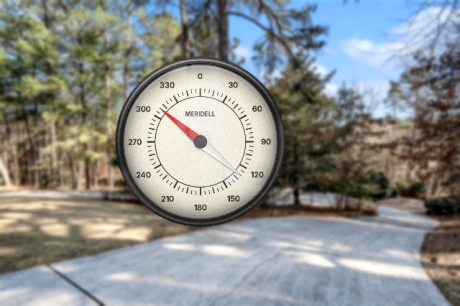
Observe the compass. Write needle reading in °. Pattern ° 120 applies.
° 310
